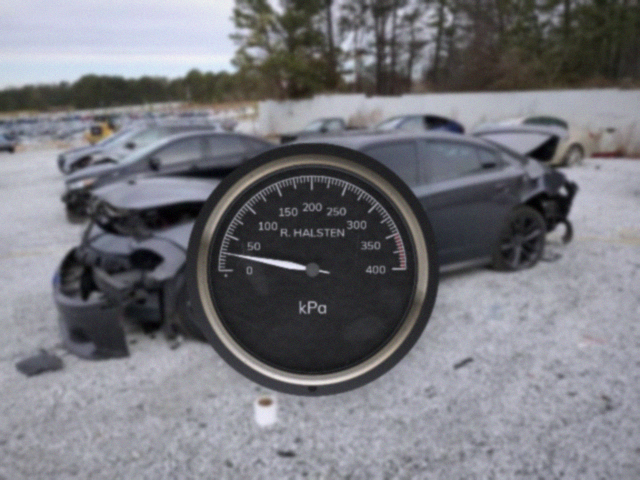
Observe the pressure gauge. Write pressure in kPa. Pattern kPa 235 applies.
kPa 25
